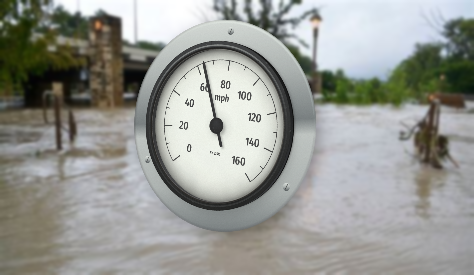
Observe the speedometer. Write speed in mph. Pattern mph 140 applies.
mph 65
